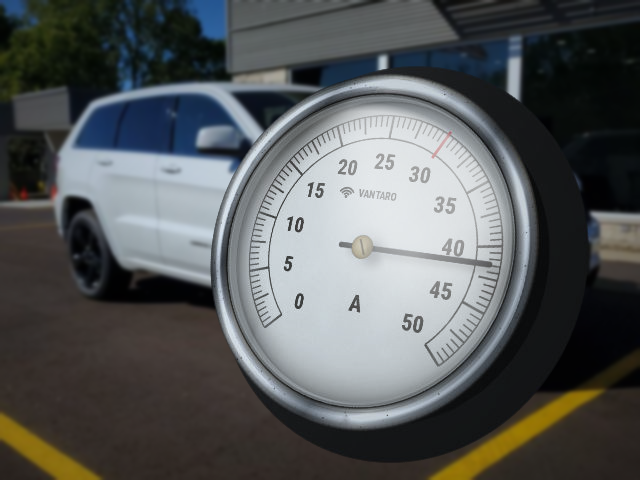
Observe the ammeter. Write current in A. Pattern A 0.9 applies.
A 41.5
